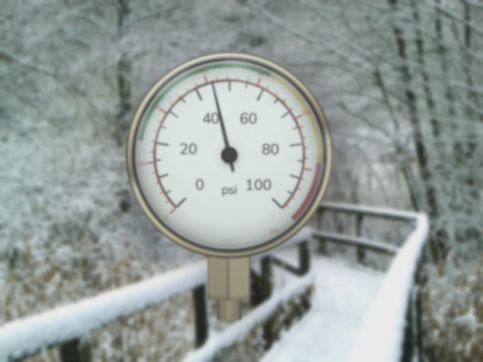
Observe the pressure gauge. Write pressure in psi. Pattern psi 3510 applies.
psi 45
